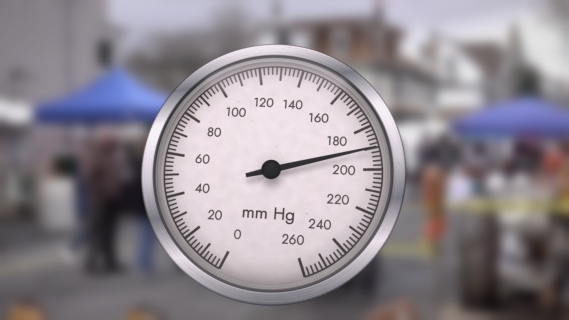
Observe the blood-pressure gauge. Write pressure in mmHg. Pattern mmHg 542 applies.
mmHg 190
